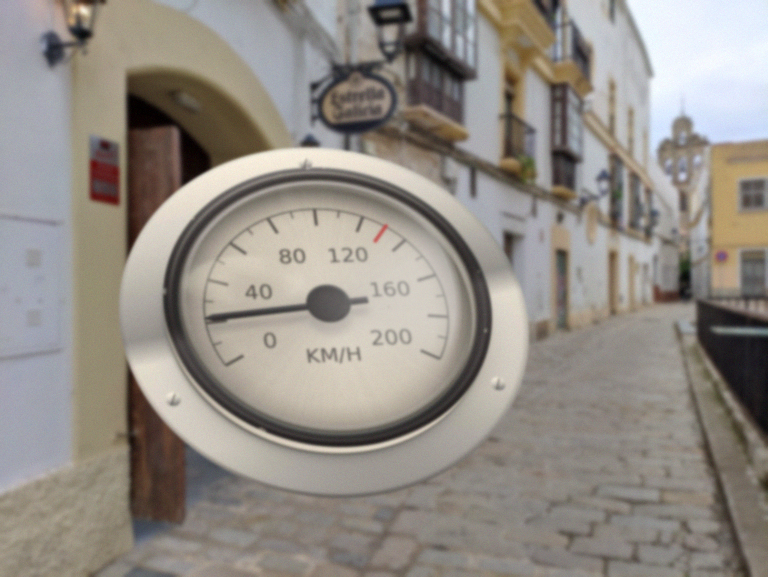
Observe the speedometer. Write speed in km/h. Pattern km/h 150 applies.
km/h 20
